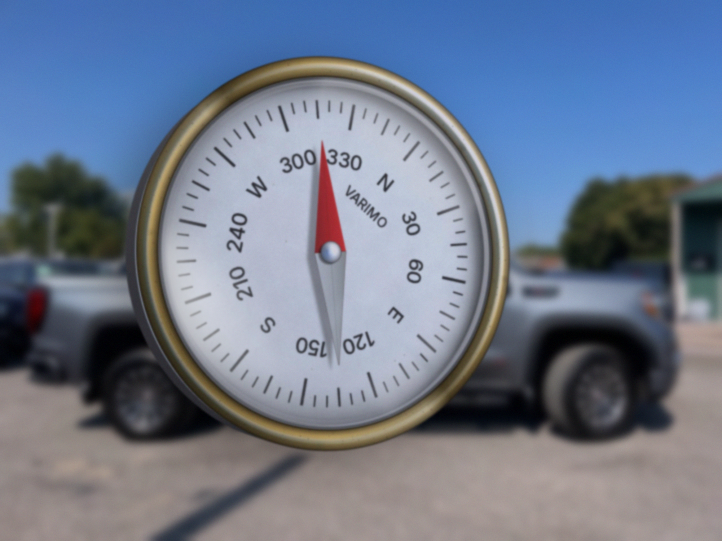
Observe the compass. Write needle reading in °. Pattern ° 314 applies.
° 315
